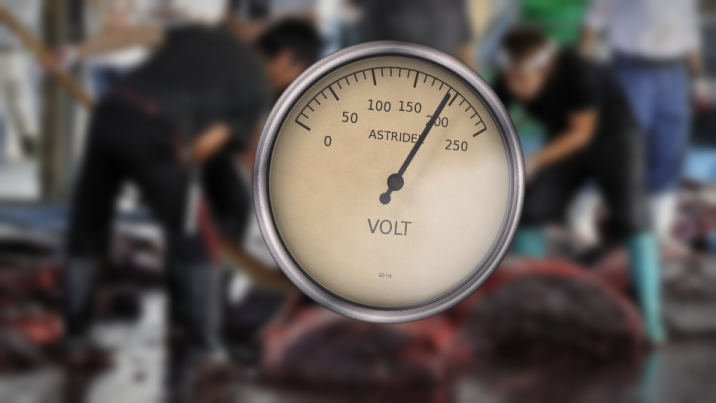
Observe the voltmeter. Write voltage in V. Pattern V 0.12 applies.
V 190
